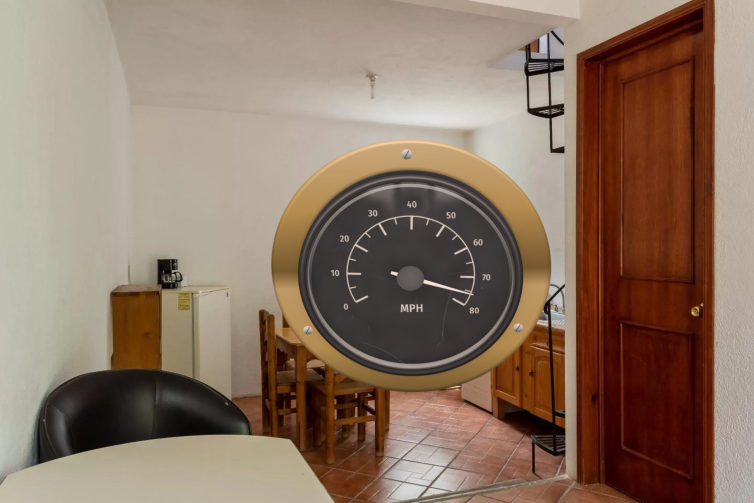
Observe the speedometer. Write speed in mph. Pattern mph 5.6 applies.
mph 75
